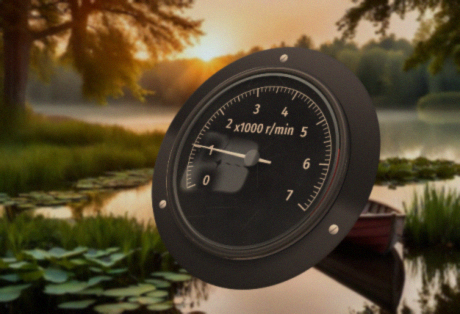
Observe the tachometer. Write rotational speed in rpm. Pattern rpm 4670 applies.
rpm 1000
